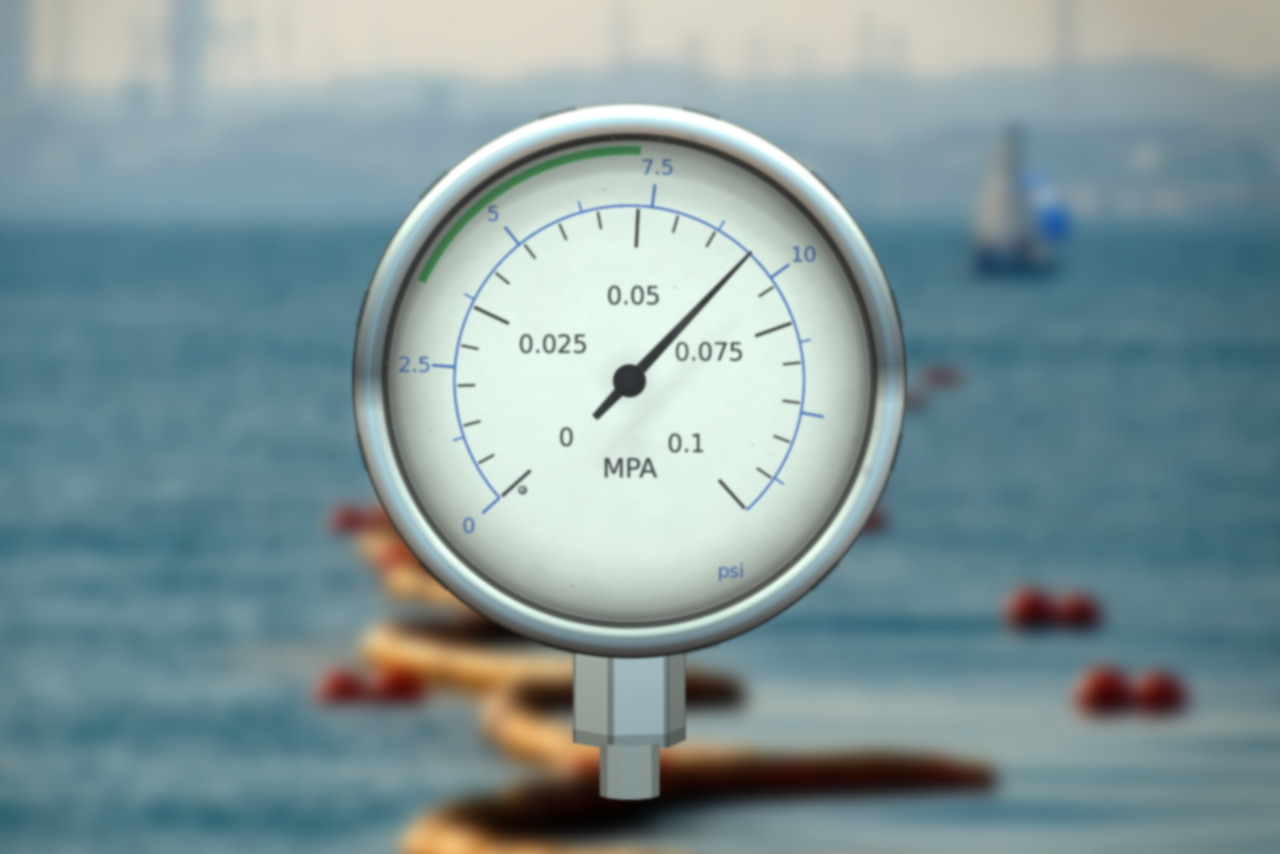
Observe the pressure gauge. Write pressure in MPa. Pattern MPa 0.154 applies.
MPa 0.065
